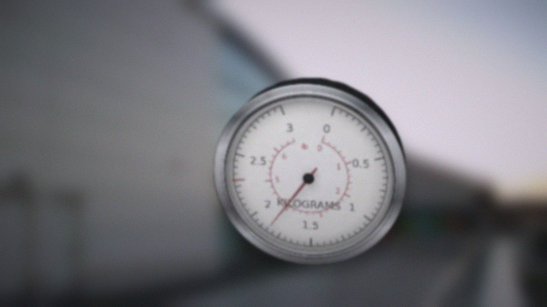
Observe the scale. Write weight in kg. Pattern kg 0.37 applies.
kg 1.85
